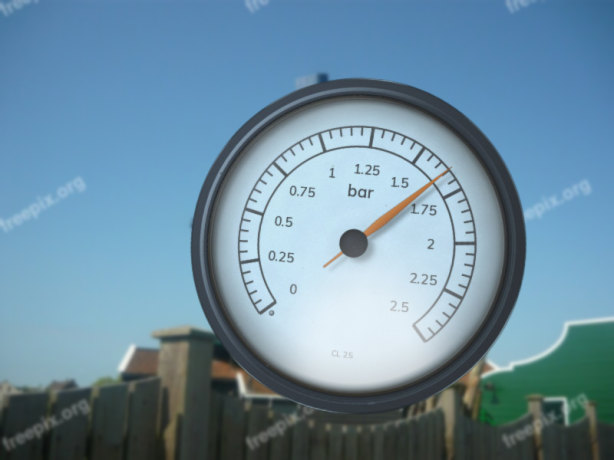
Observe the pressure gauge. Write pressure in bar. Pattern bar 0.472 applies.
bar 1.65
